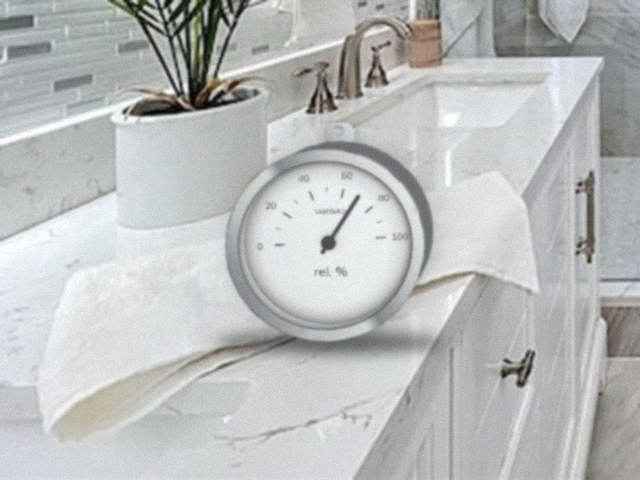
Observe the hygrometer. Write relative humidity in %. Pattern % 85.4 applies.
% 70
